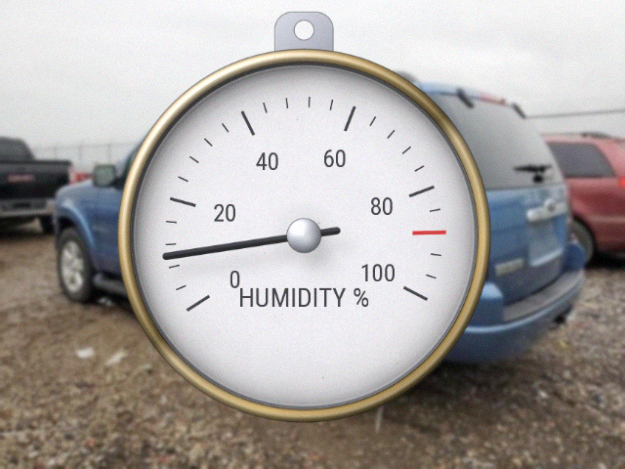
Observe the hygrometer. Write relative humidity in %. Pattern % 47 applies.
% 10
